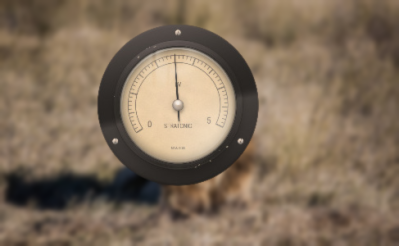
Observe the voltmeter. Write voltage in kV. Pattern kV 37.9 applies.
kV 2.5
